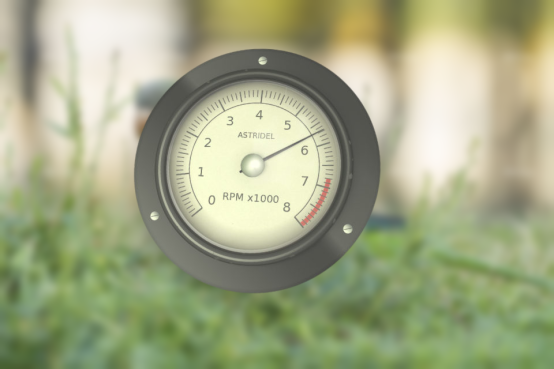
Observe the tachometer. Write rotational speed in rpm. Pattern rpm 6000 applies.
rpm 5700
